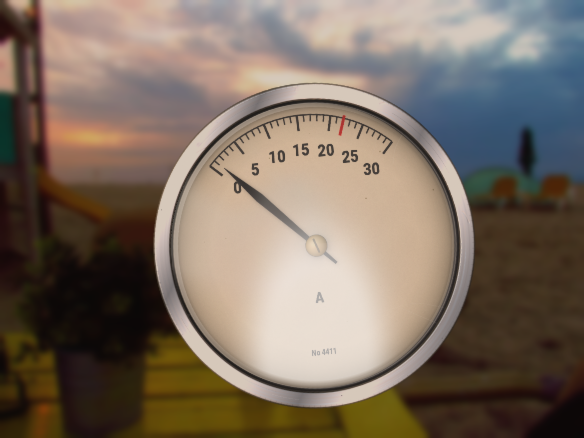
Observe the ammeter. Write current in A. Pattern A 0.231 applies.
A 1
